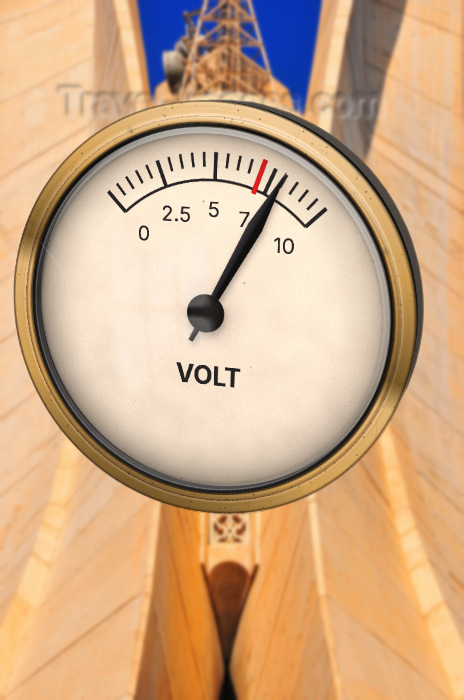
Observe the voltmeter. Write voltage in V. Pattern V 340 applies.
V 8
